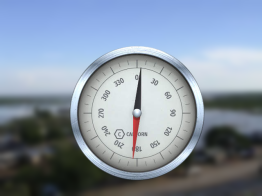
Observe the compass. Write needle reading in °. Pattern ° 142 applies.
° 185
